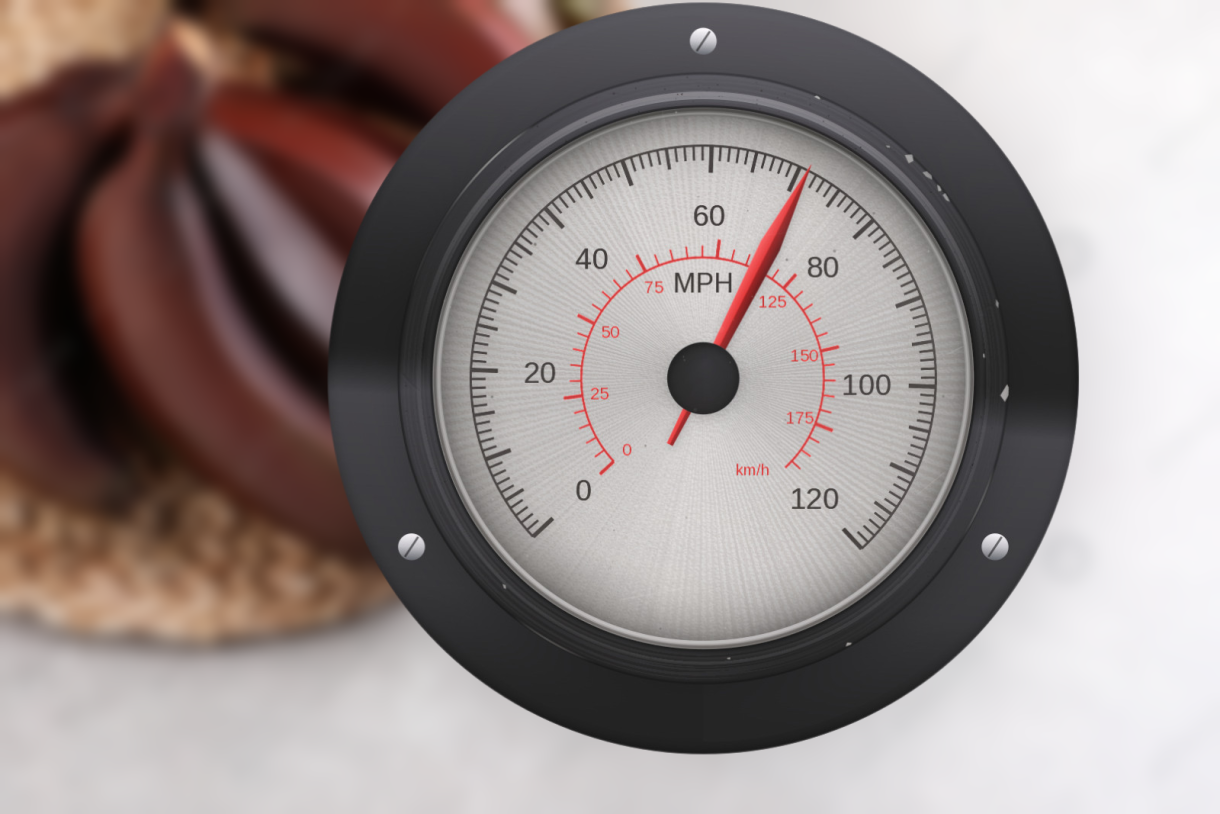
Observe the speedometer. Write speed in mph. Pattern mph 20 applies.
mph 71
